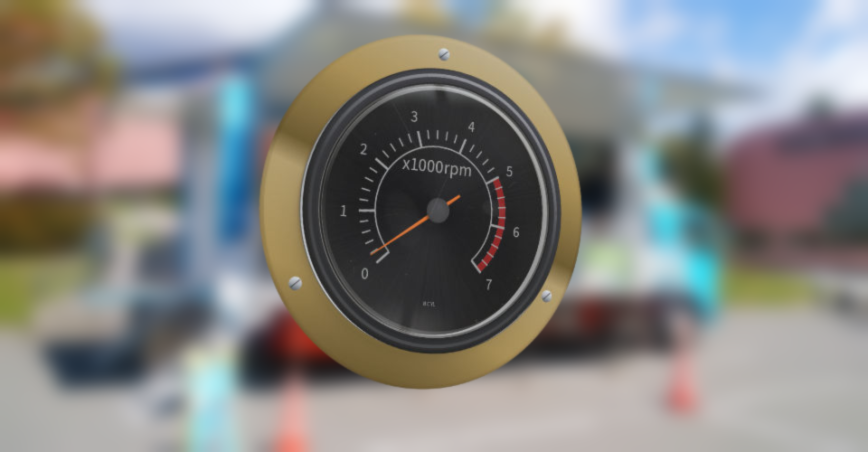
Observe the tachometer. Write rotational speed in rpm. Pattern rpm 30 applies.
rpm 200
